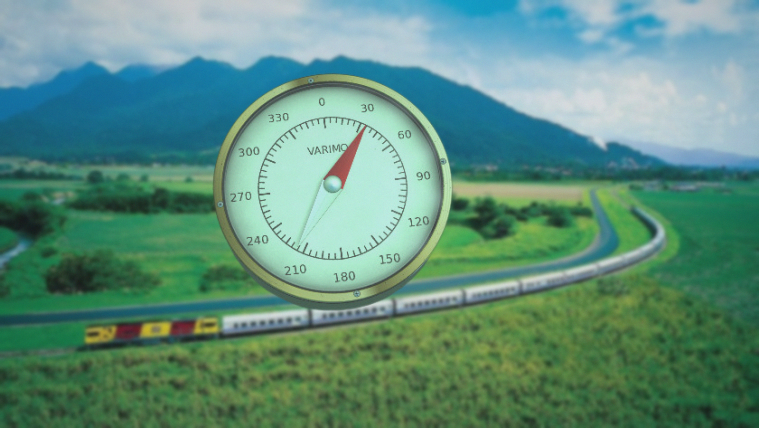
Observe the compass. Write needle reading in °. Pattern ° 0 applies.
° 35
